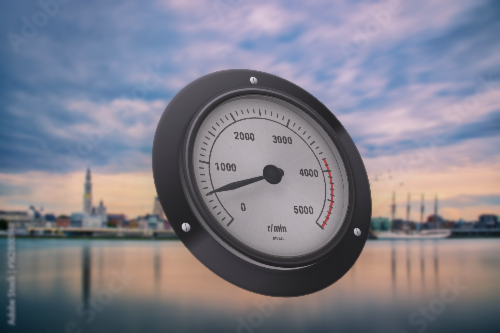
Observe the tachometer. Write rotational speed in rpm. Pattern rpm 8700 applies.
rpm 500
